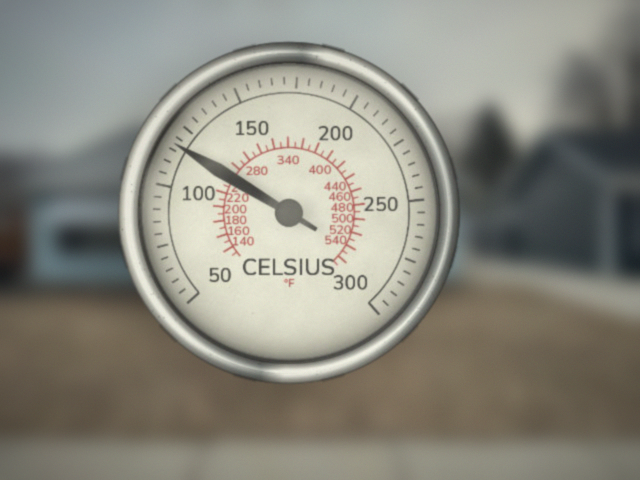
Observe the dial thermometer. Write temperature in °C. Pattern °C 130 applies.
°C 117.5
